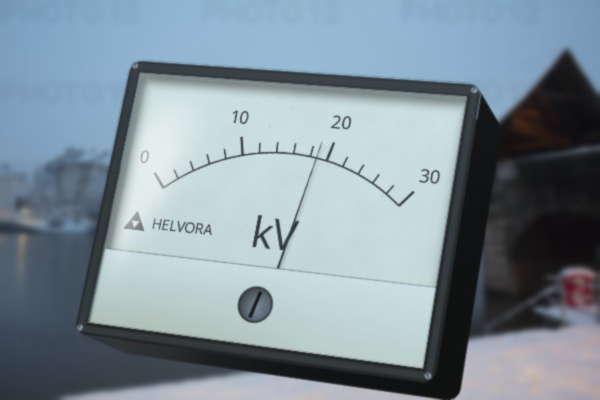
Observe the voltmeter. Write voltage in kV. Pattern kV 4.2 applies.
kV 19
